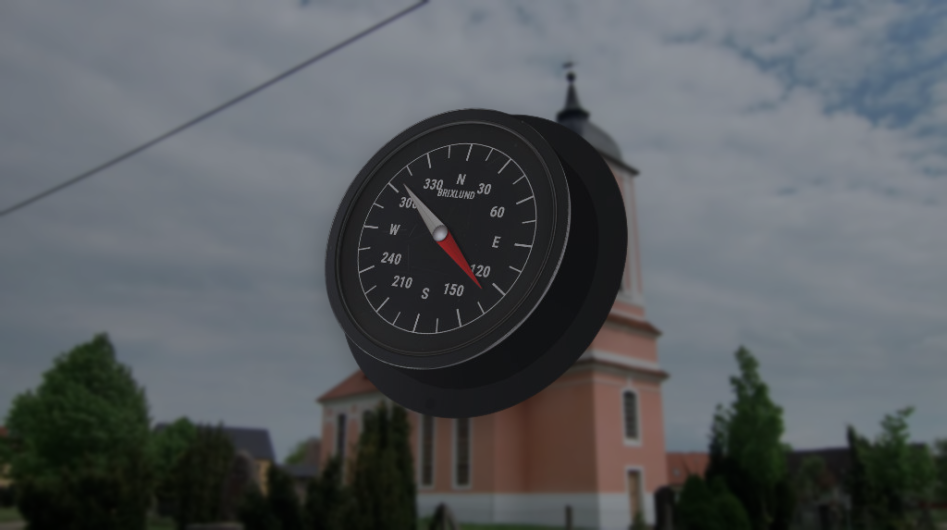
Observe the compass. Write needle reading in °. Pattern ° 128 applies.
° 127.5
